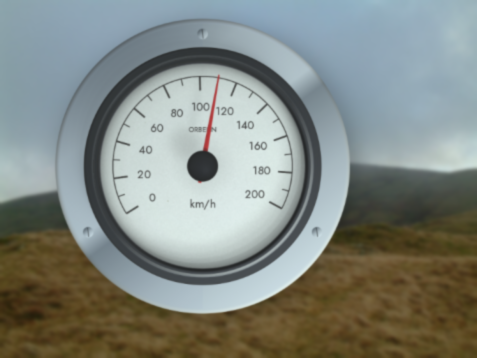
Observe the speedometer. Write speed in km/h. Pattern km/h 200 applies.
km/h 110
